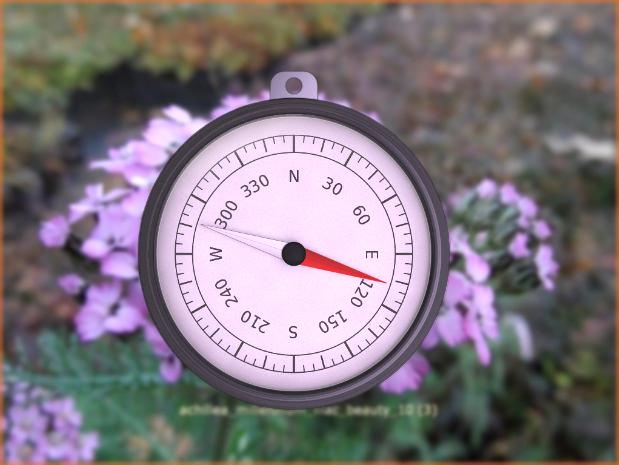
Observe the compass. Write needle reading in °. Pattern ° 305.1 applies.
° 107.5
